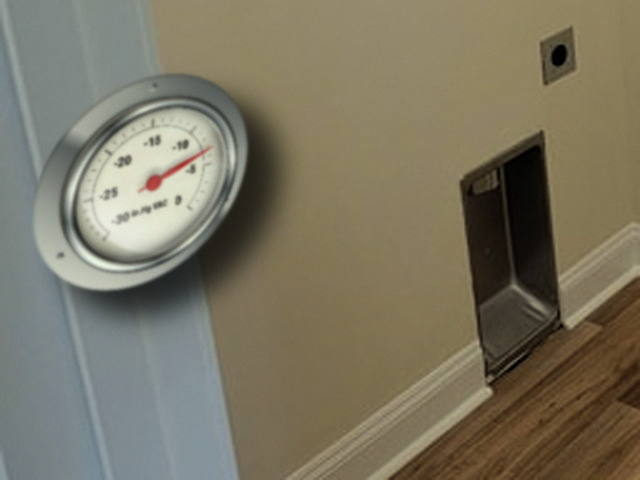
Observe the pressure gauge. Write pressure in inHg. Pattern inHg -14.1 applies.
inHg -7
